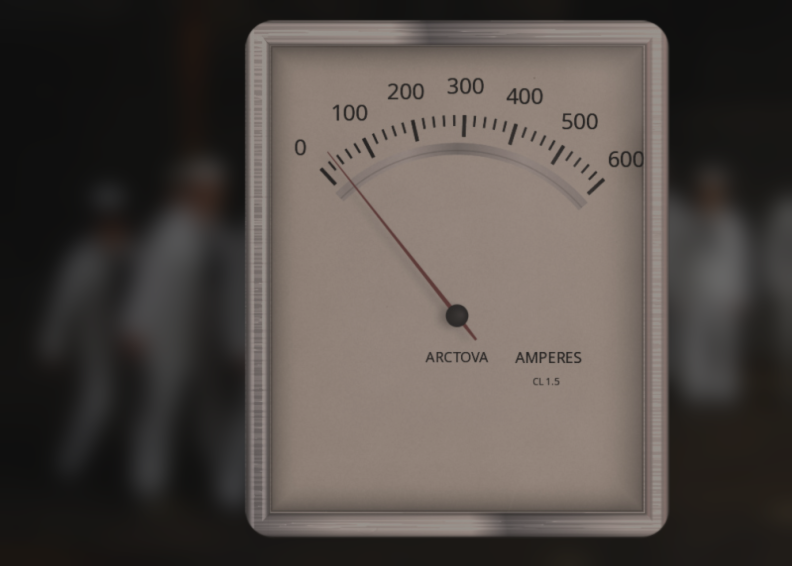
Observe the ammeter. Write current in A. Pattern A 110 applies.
A 30
